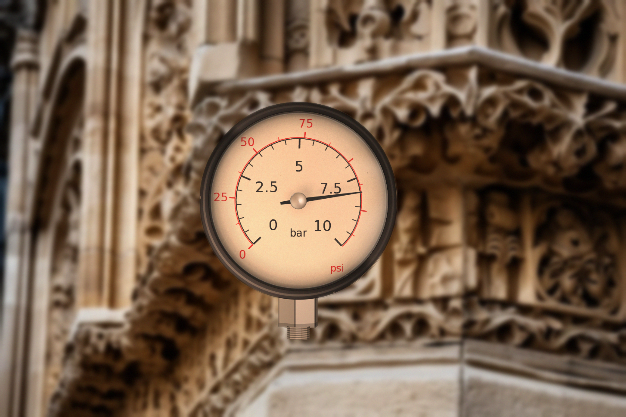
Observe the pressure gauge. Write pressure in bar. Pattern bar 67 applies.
bar 8
